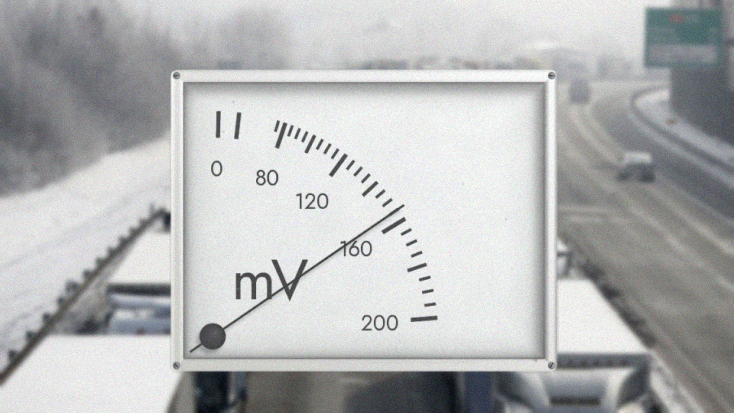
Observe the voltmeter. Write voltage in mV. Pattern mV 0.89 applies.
mV 155
